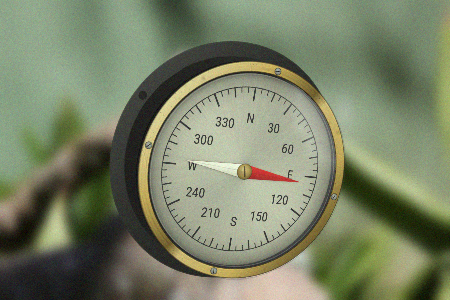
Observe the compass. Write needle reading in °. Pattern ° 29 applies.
° 95
